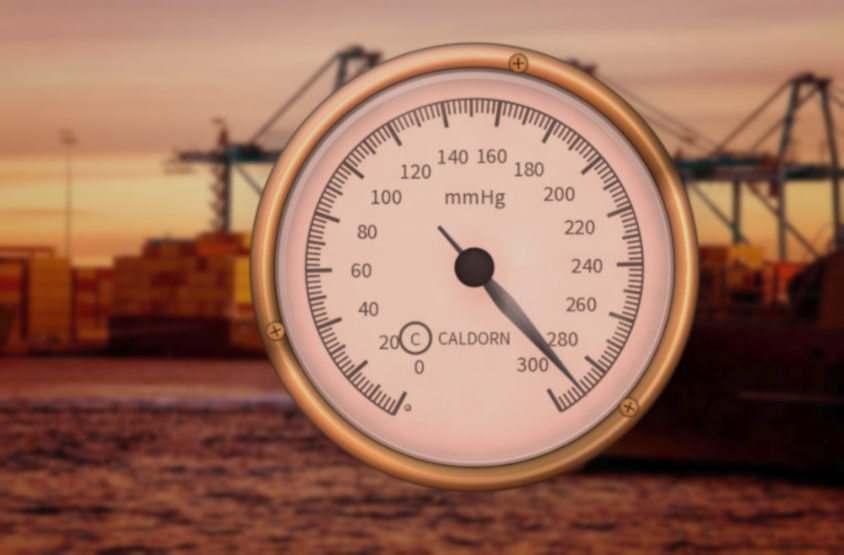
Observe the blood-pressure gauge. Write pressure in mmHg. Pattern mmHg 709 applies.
mmHg 290
